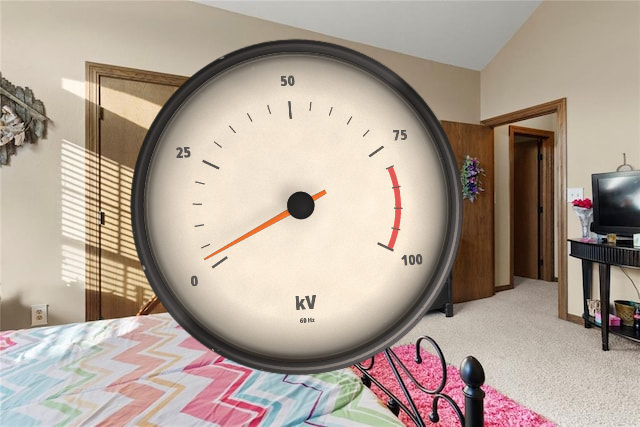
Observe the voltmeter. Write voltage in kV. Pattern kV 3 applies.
kV 2.5
